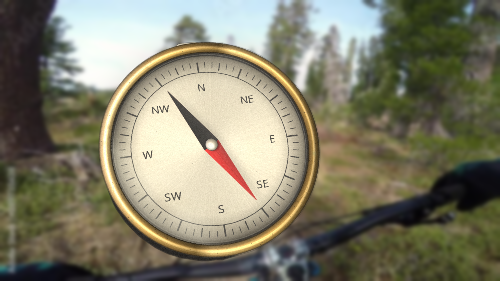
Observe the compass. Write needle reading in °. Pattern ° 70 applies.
° 150
